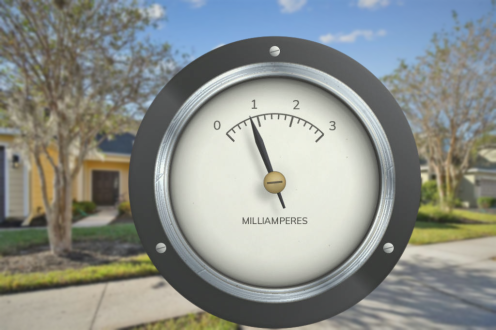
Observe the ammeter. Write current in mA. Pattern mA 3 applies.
mA 0.8
